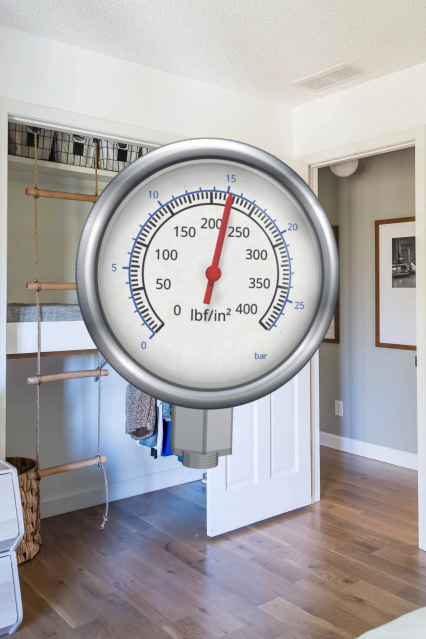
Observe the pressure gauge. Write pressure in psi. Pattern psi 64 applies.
psi 220
